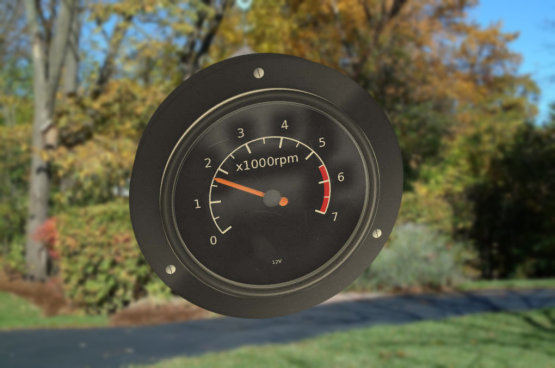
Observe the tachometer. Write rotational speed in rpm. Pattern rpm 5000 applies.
rpm 1750
